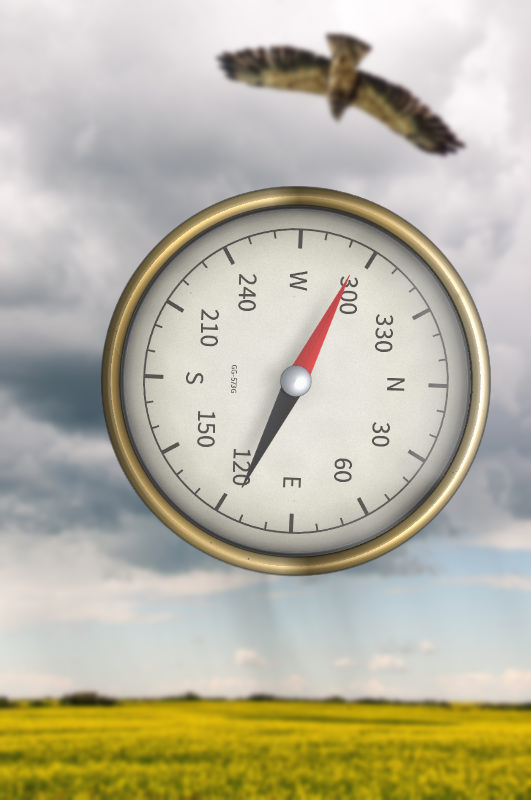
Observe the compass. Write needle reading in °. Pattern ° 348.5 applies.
° 295
